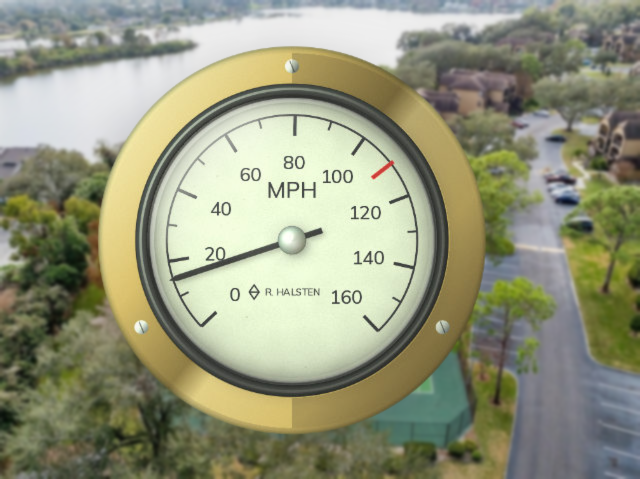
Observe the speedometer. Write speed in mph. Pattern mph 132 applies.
mph 15
